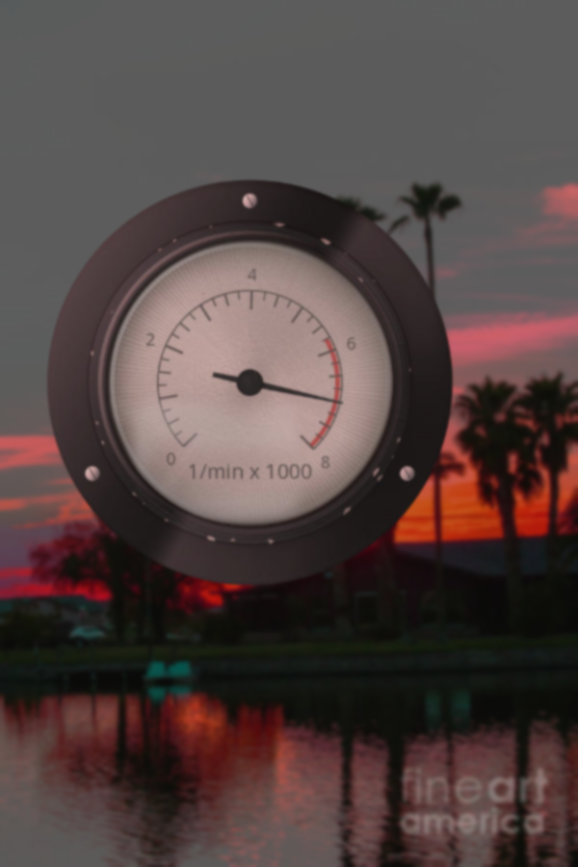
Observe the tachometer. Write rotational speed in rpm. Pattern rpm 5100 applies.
rpm 7000
